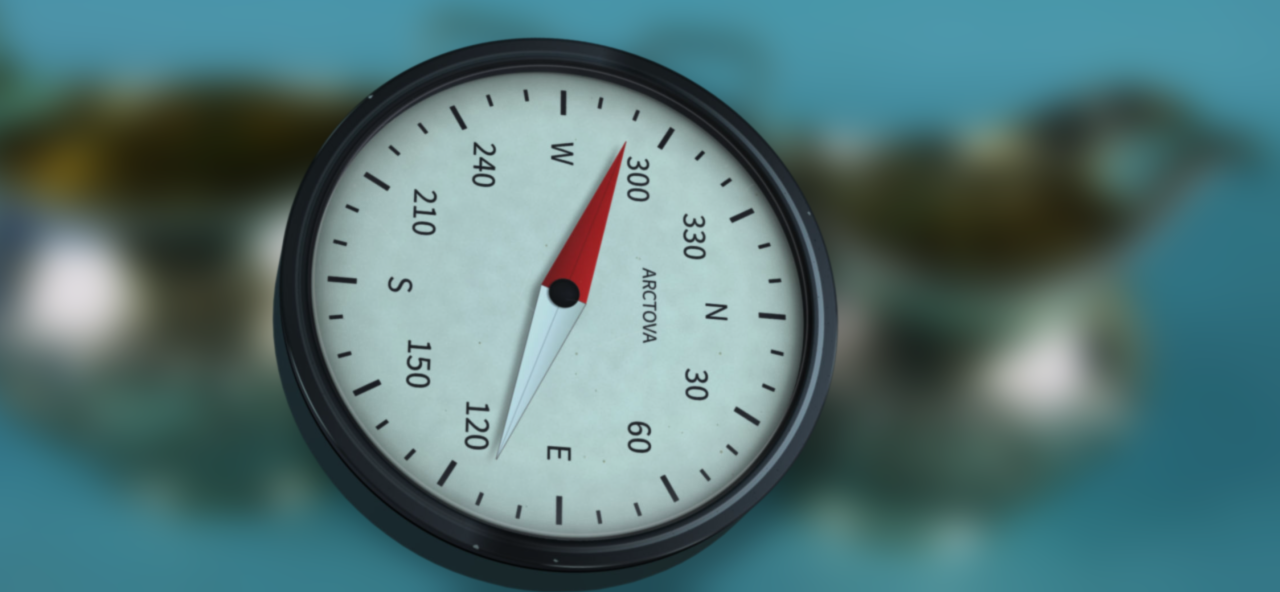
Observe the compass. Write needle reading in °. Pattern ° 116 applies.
° 290
